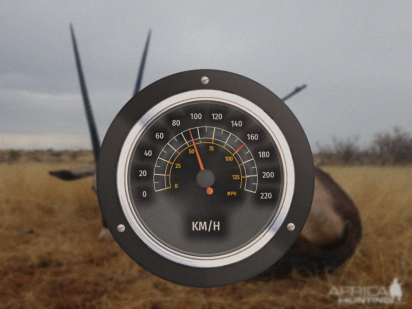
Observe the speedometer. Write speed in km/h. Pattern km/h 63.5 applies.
km/h 90
